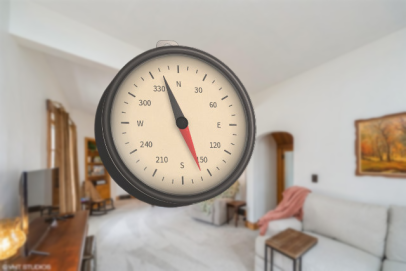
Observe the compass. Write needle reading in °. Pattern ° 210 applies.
° 160
